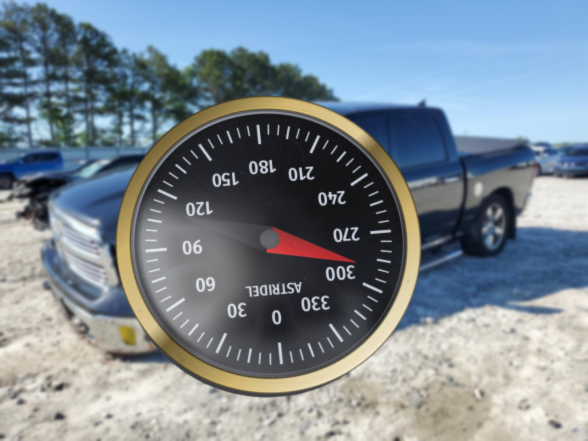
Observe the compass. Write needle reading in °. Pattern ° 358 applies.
° 290
